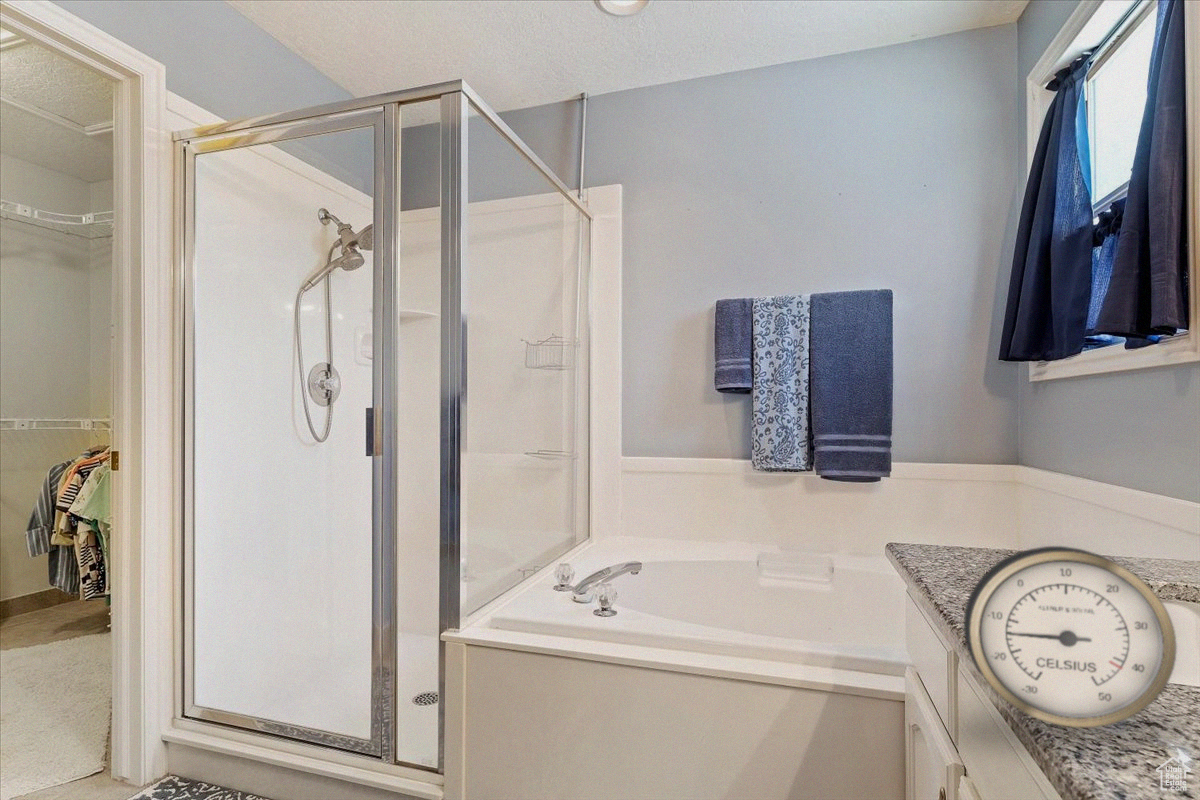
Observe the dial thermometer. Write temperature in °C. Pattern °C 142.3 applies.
°C -14
